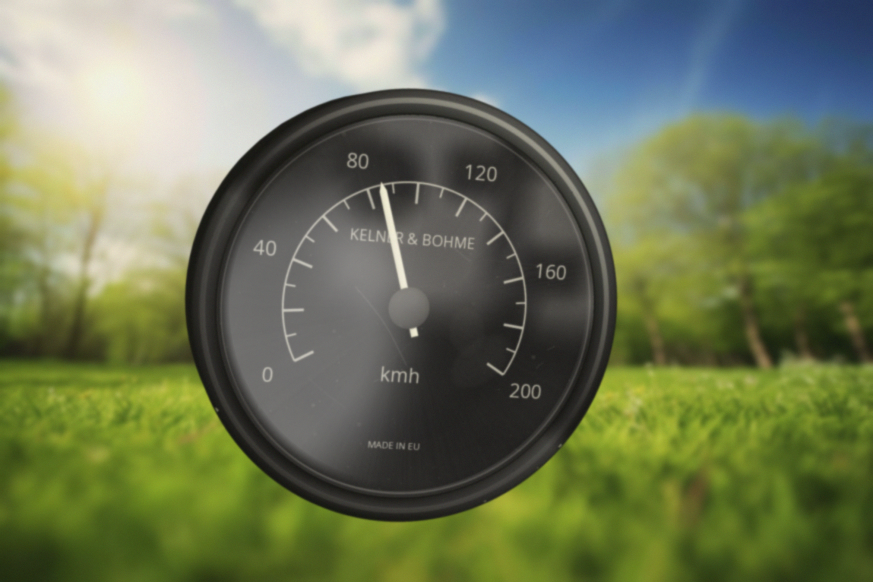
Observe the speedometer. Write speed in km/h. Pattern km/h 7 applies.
km/h 85
